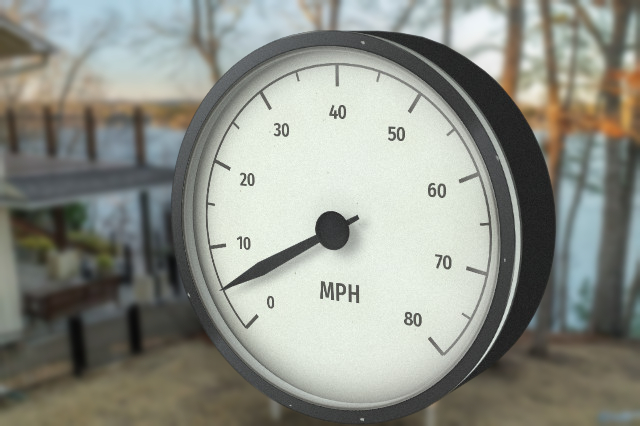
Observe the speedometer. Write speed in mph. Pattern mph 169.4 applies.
mph 5
